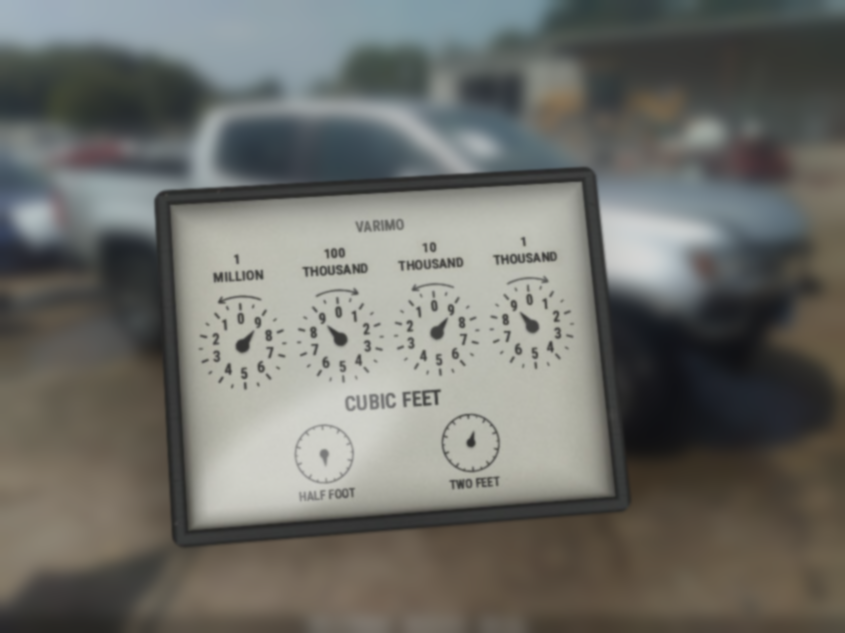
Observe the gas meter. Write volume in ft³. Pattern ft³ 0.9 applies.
ft³ 888900
